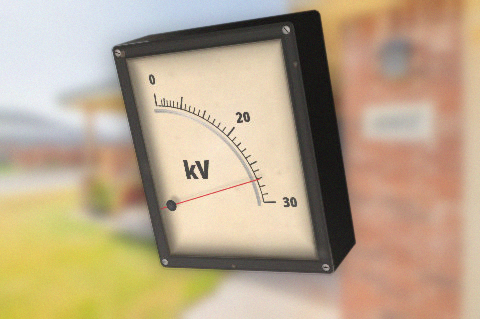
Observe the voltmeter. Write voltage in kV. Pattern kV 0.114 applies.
kV 27
